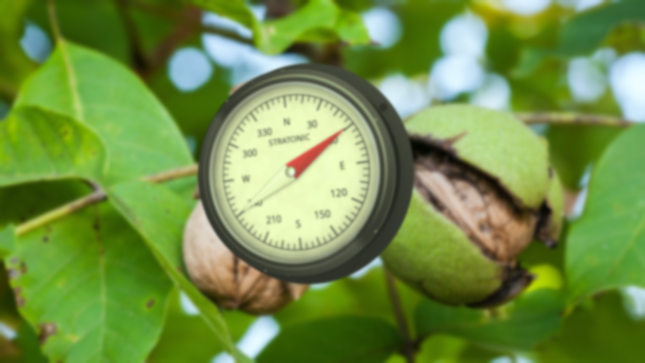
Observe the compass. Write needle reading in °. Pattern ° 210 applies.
° 60
